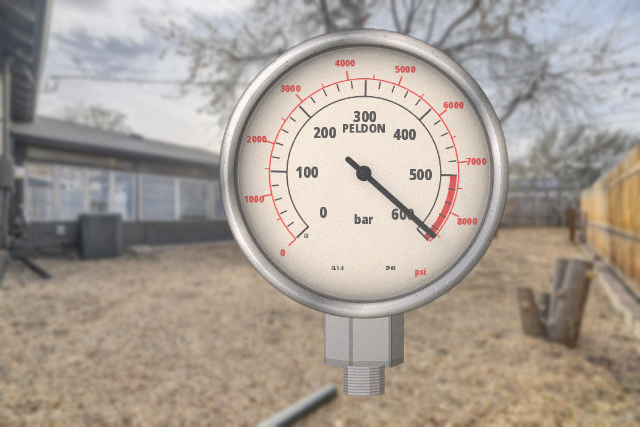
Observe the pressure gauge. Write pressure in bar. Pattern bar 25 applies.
bar 590
